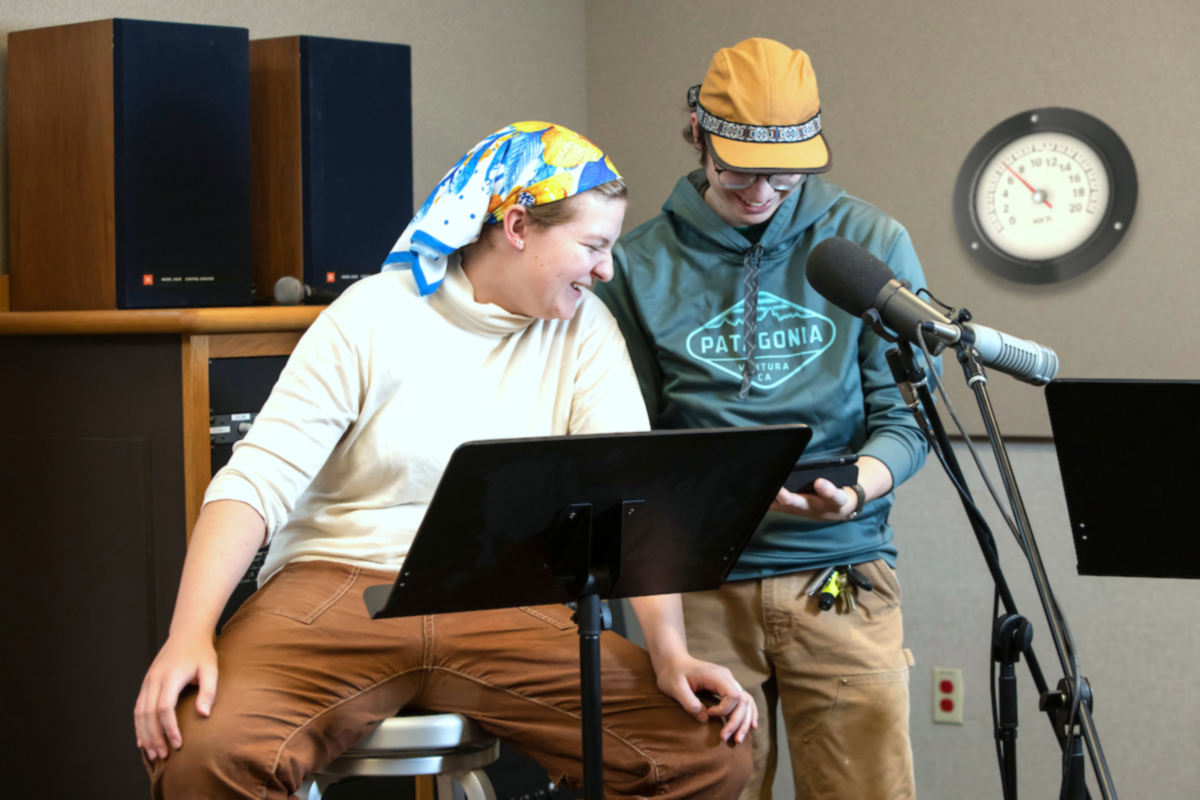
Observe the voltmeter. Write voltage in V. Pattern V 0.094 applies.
V 7
